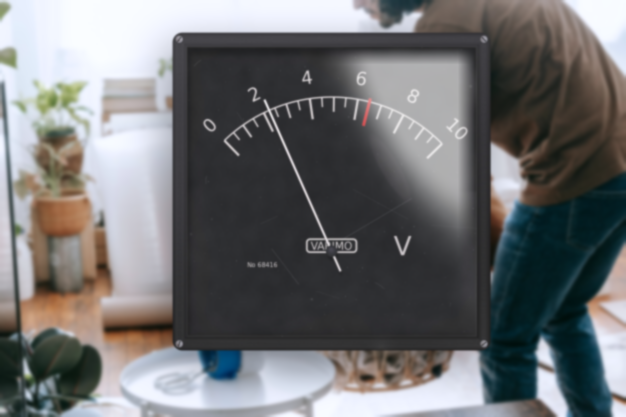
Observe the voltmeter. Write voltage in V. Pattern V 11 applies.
V 2.25
